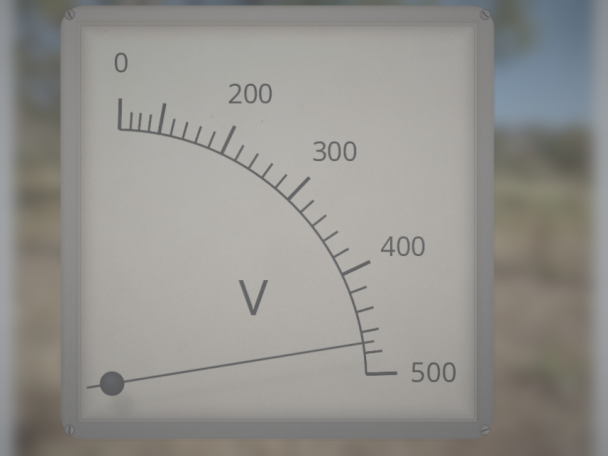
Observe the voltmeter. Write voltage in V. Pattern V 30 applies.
V 470
